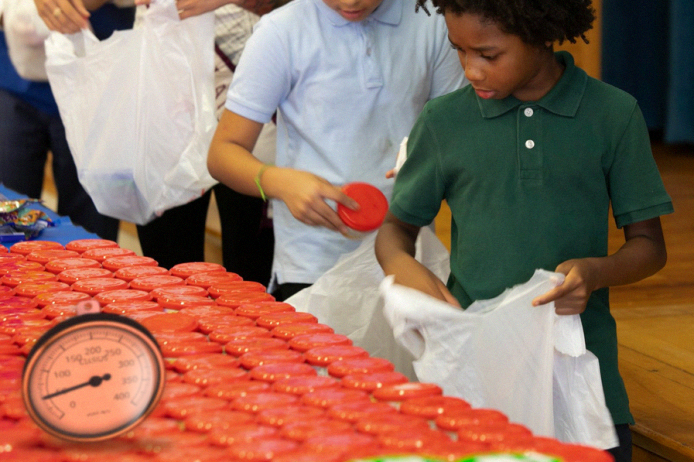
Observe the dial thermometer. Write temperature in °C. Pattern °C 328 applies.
°C 50
